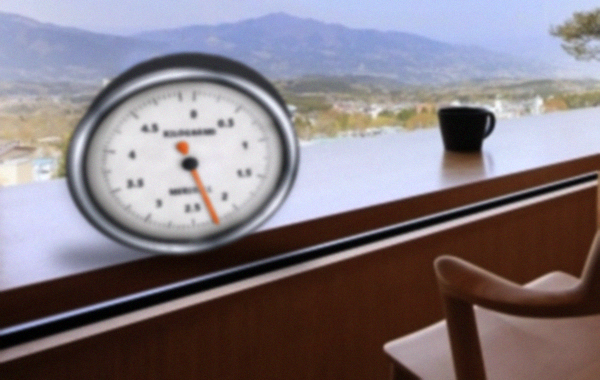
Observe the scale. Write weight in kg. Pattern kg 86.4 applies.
kg 2.25
